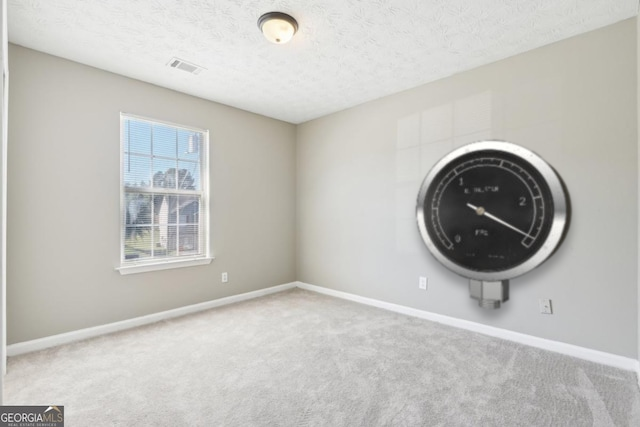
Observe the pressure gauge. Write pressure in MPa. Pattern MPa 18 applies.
MPa 2.4
